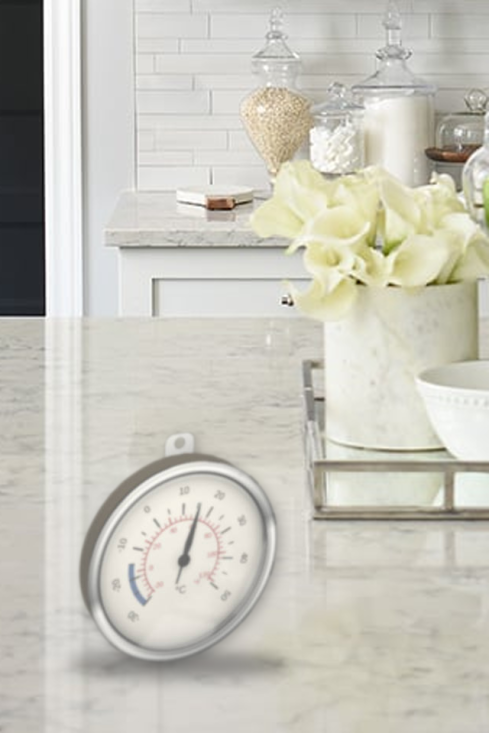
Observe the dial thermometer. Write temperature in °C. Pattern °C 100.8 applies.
°C 15
